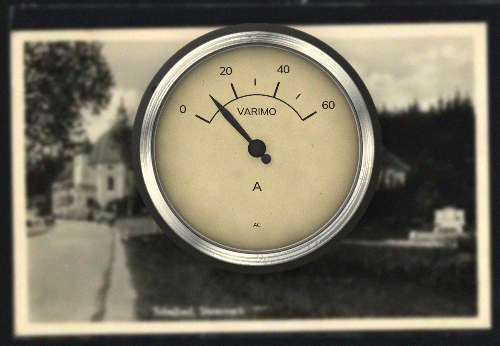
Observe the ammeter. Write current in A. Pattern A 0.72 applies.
A 10
